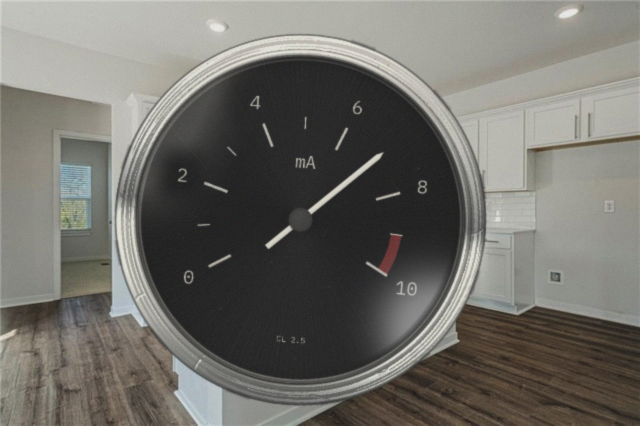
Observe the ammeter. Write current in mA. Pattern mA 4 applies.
mA 7
